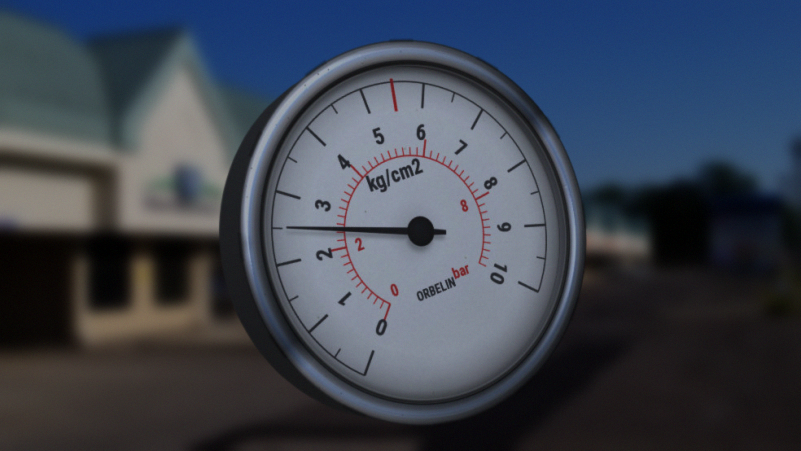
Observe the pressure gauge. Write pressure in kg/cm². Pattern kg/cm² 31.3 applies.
kg/cm² 2.5
